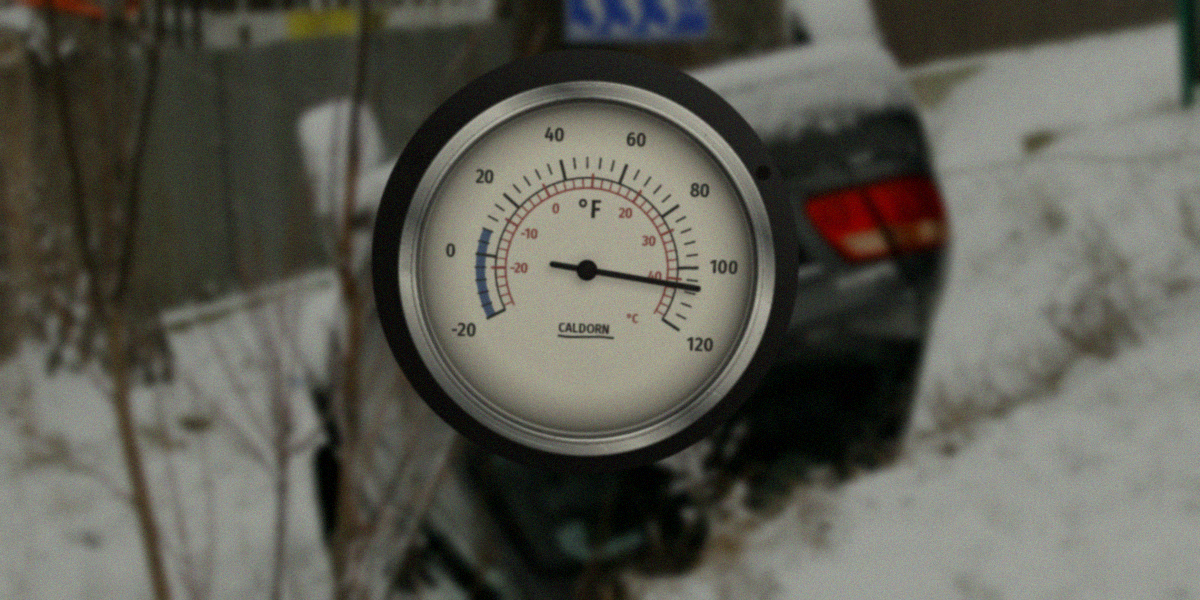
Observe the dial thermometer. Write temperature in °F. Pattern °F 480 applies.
°F 106
